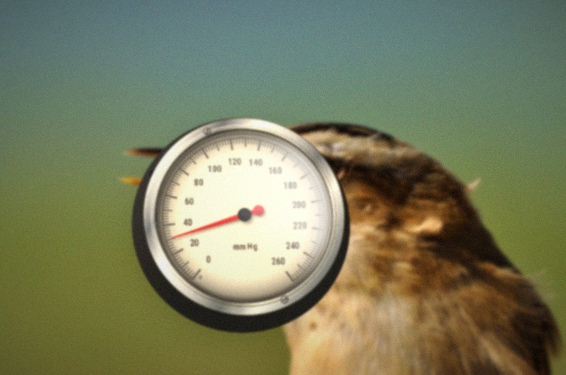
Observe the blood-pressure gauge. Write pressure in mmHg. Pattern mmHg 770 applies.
mmHg 30
